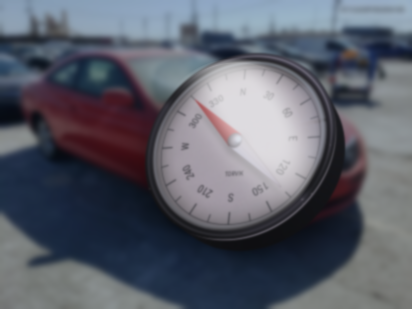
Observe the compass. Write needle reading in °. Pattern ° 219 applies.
° 315
